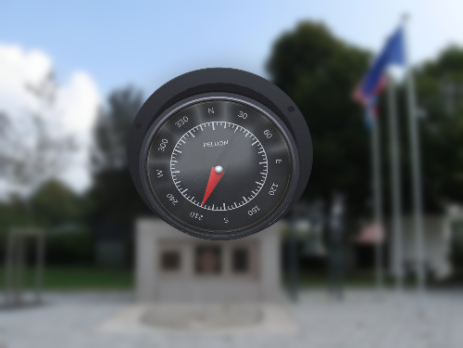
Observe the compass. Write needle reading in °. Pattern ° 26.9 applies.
° 210
